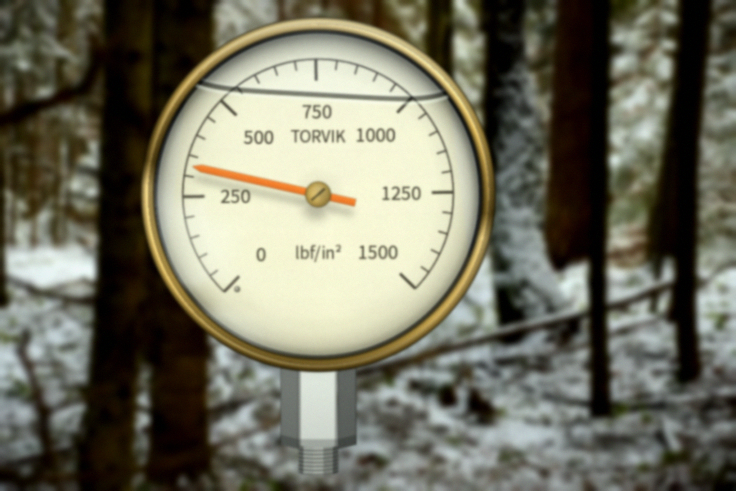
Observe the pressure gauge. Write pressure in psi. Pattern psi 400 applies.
psi 325
